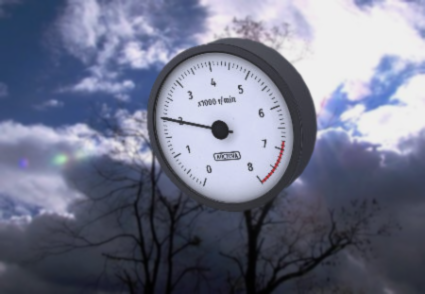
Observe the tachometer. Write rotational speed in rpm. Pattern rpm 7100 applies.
rpm 2000
